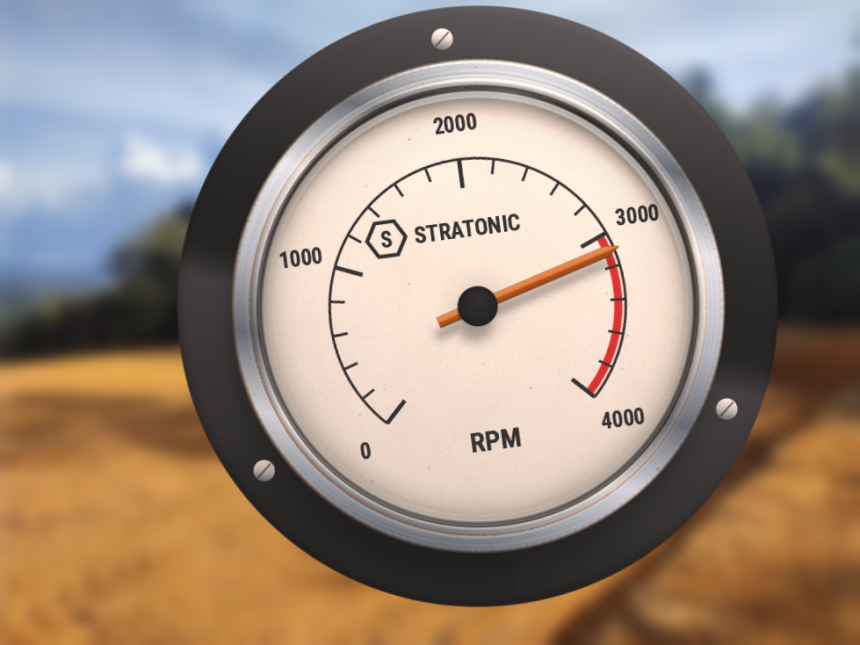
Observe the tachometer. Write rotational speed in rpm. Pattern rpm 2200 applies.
rpm 3100
